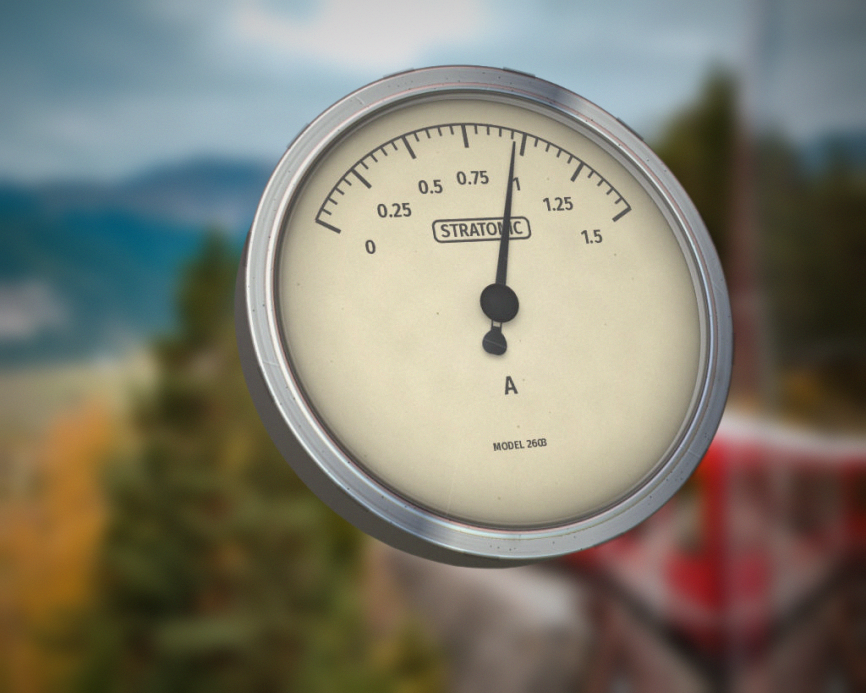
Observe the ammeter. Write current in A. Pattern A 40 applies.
A 0.95
